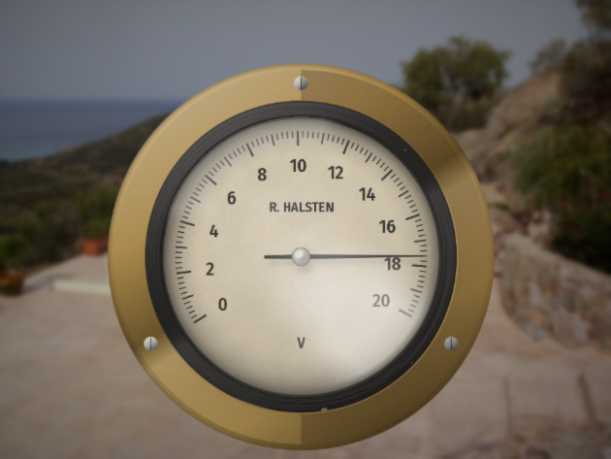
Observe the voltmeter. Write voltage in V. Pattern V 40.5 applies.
V 17.6
